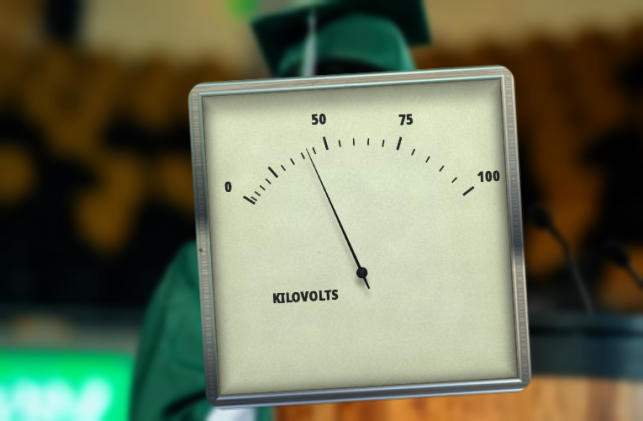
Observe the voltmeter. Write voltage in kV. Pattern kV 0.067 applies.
kV 42.5
